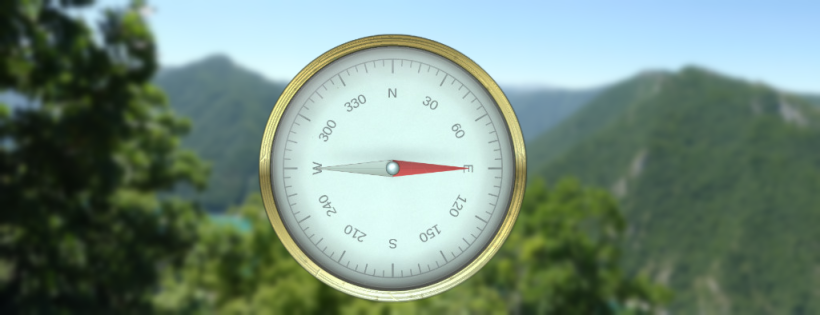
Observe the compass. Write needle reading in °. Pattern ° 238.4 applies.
° 90
